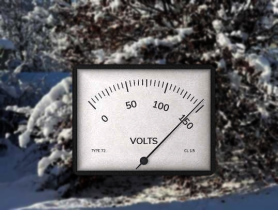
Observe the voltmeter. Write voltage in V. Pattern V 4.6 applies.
V 145
